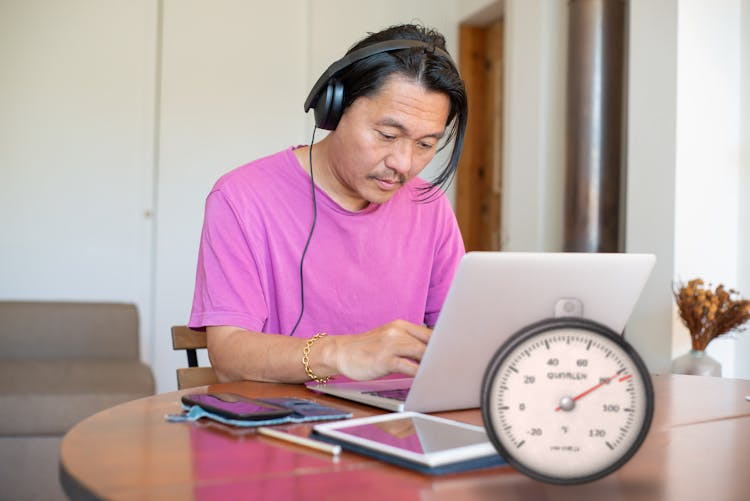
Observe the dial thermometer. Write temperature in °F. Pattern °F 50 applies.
°F 80
